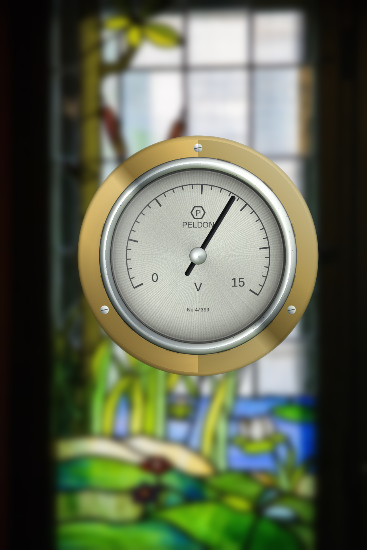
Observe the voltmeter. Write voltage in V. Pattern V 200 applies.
V 9.25
